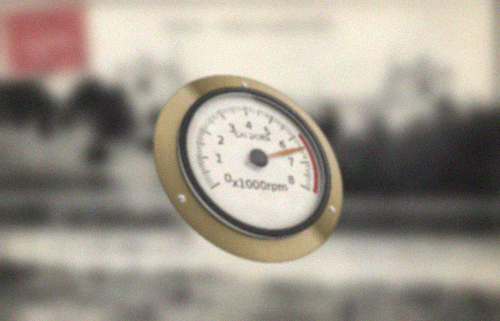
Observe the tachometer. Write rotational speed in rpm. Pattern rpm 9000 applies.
rpm 6500
